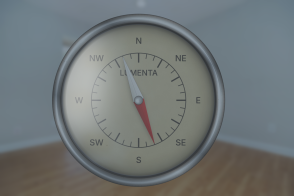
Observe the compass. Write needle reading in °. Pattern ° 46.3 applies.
° 160
